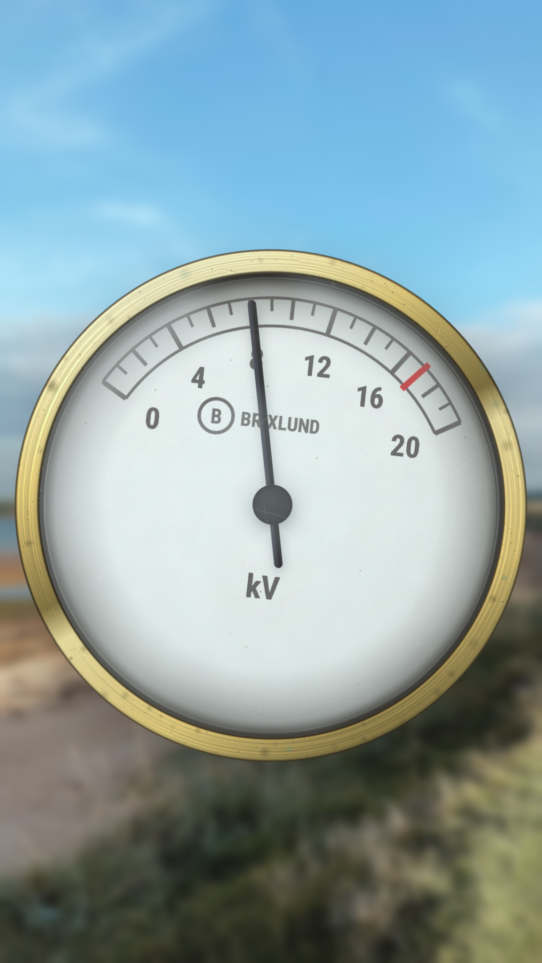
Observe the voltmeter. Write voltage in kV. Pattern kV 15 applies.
kV 8
